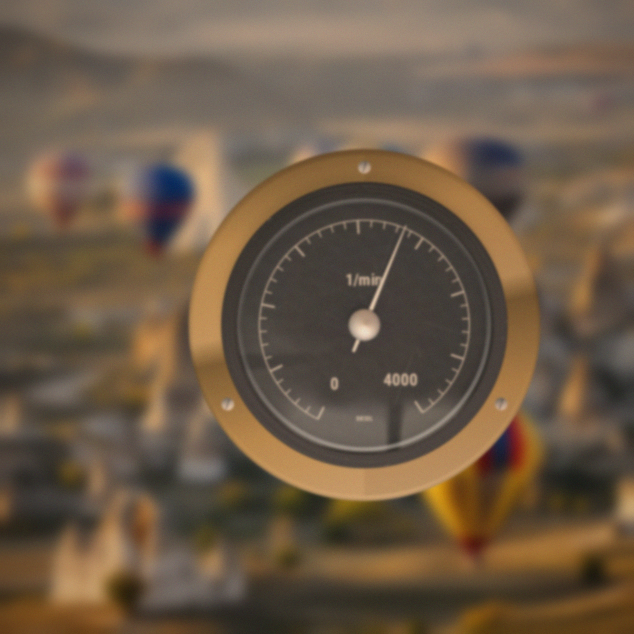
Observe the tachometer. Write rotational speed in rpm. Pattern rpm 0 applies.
rpm 2350
